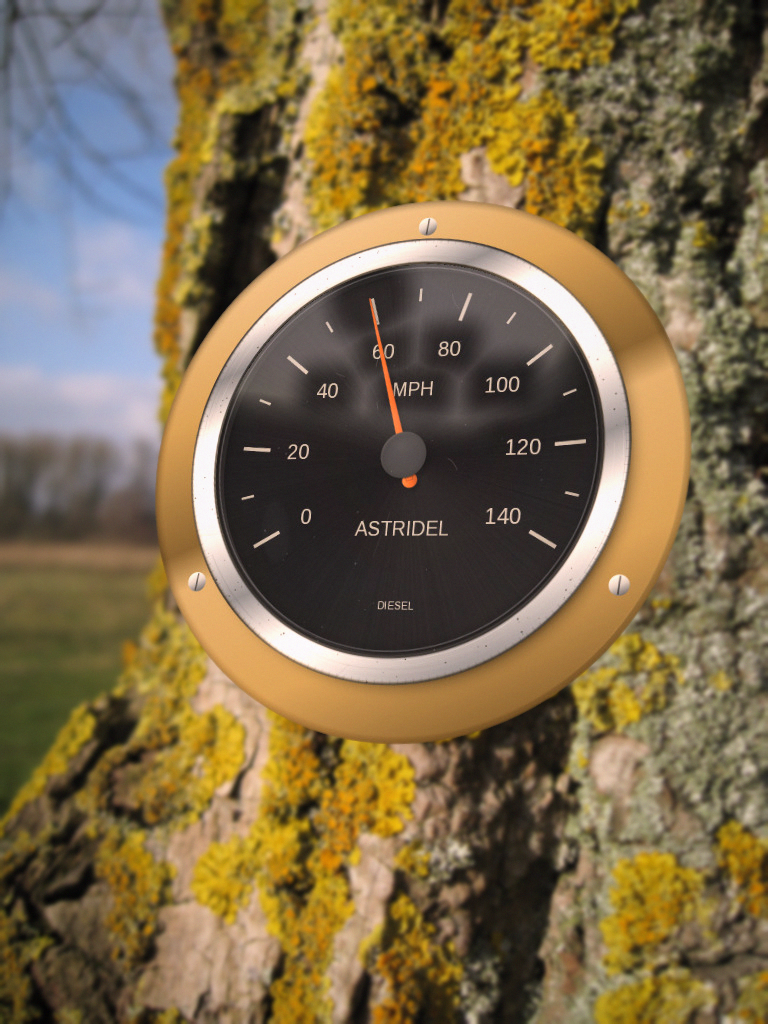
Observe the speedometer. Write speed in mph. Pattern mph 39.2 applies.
mph 60
